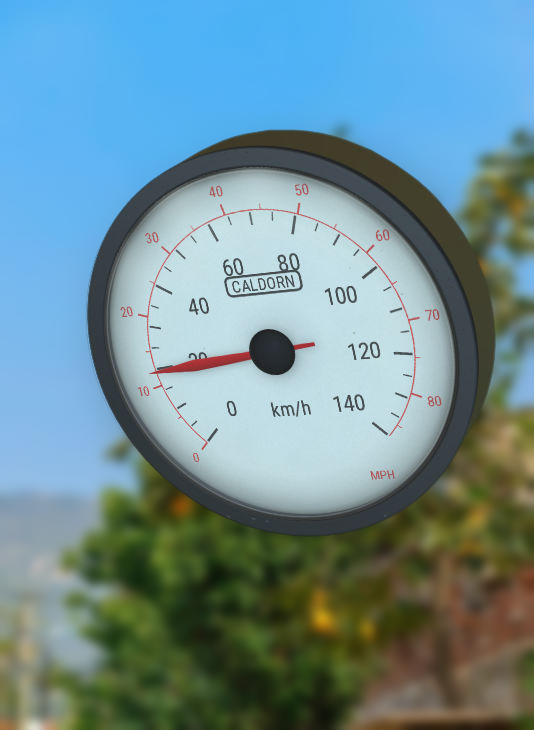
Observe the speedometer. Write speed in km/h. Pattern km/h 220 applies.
km/h 20
